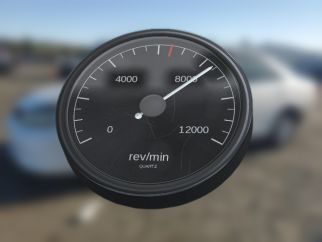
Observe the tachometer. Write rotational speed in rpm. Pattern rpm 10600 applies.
rpm 8500
